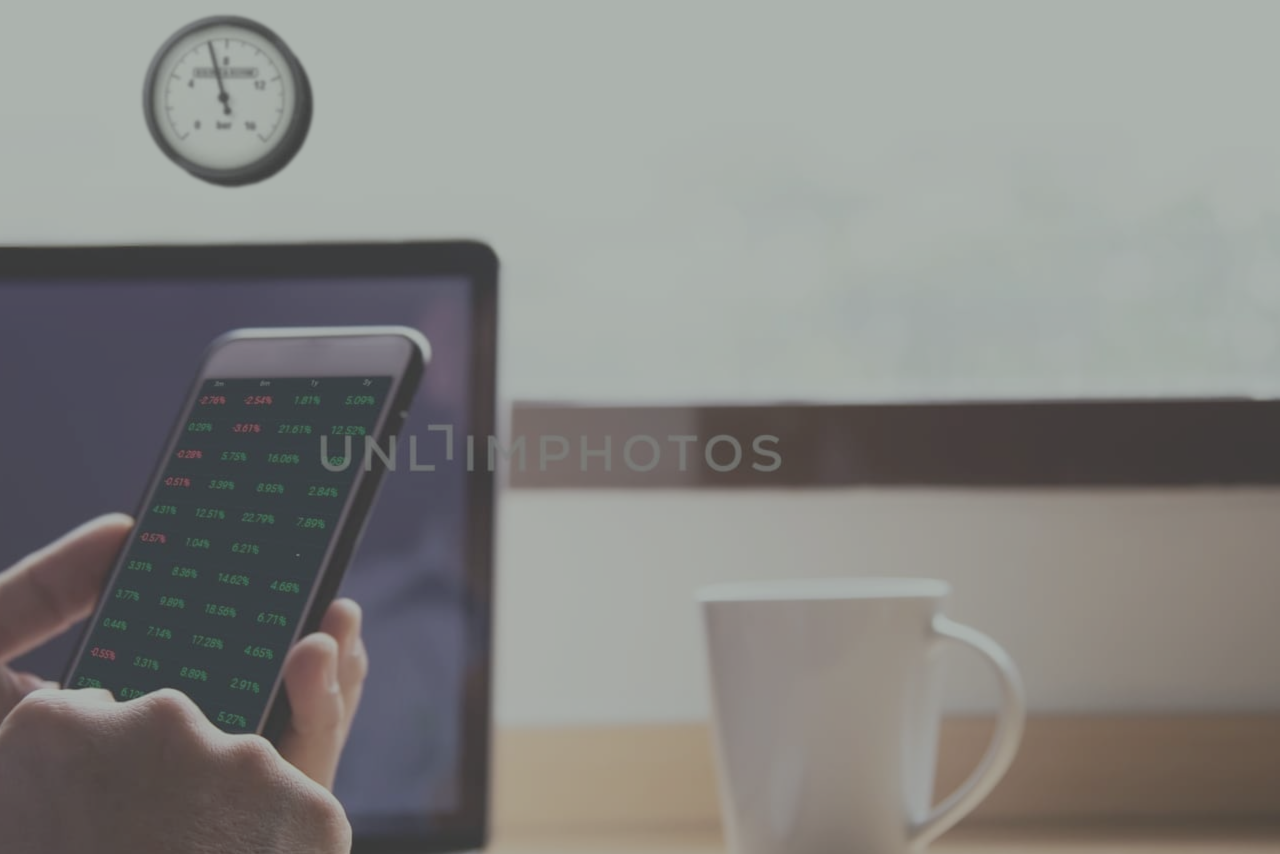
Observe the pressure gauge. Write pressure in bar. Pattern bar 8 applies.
bar 7
